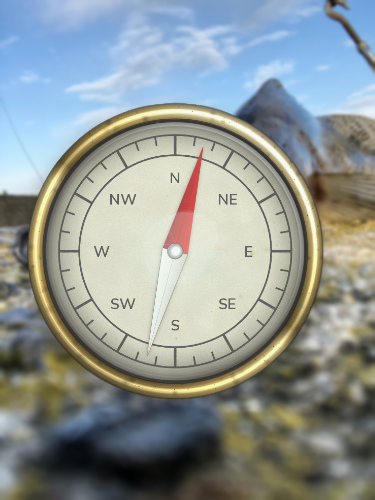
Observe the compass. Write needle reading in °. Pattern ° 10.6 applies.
° 15
